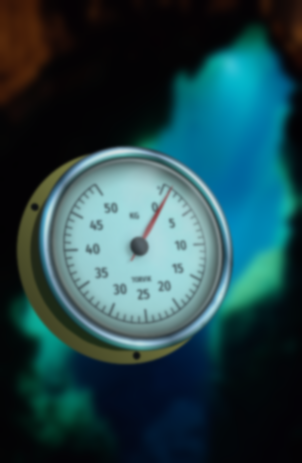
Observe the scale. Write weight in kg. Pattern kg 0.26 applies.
kg 1
